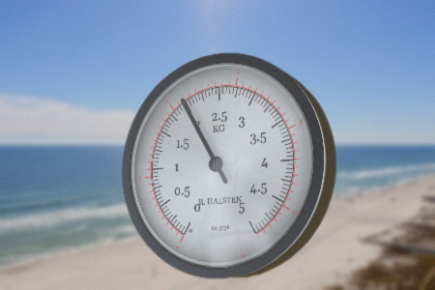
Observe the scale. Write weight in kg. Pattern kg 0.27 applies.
kg 2
